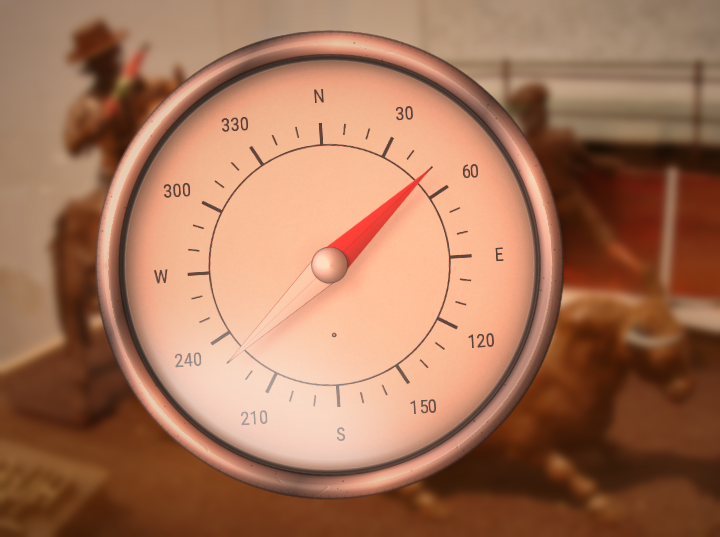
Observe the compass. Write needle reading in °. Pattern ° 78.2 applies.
° 50
